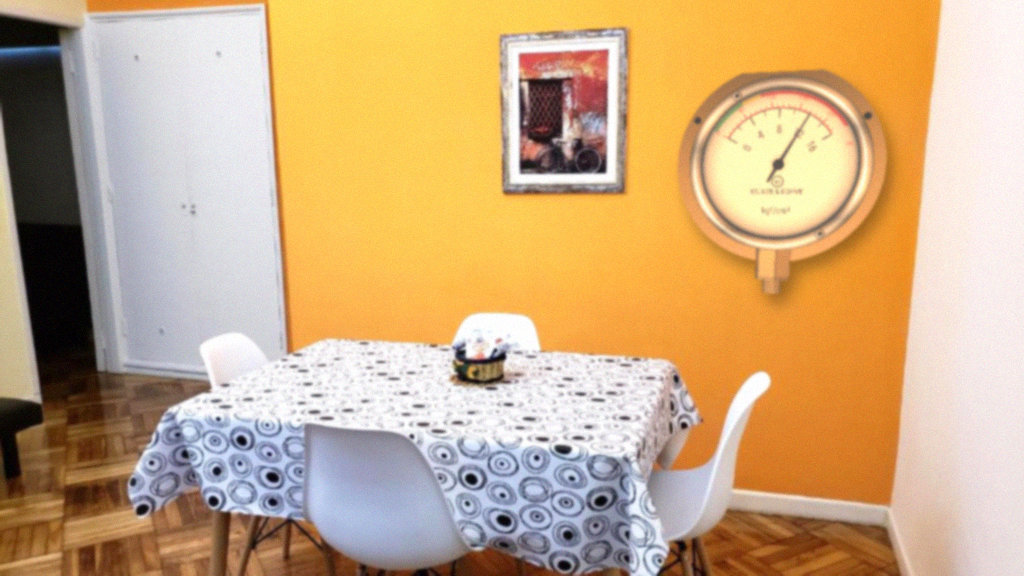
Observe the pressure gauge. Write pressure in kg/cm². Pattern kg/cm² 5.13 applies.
kg/cm² 12
